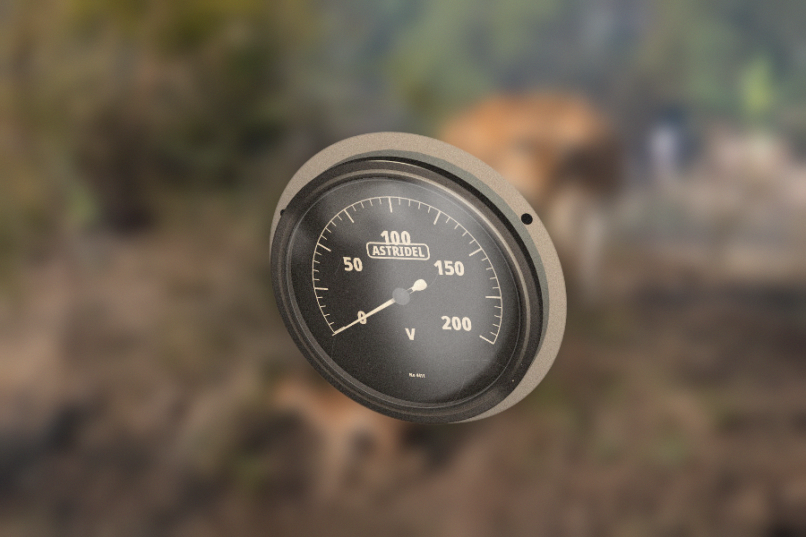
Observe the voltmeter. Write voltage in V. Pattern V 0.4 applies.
V 0
